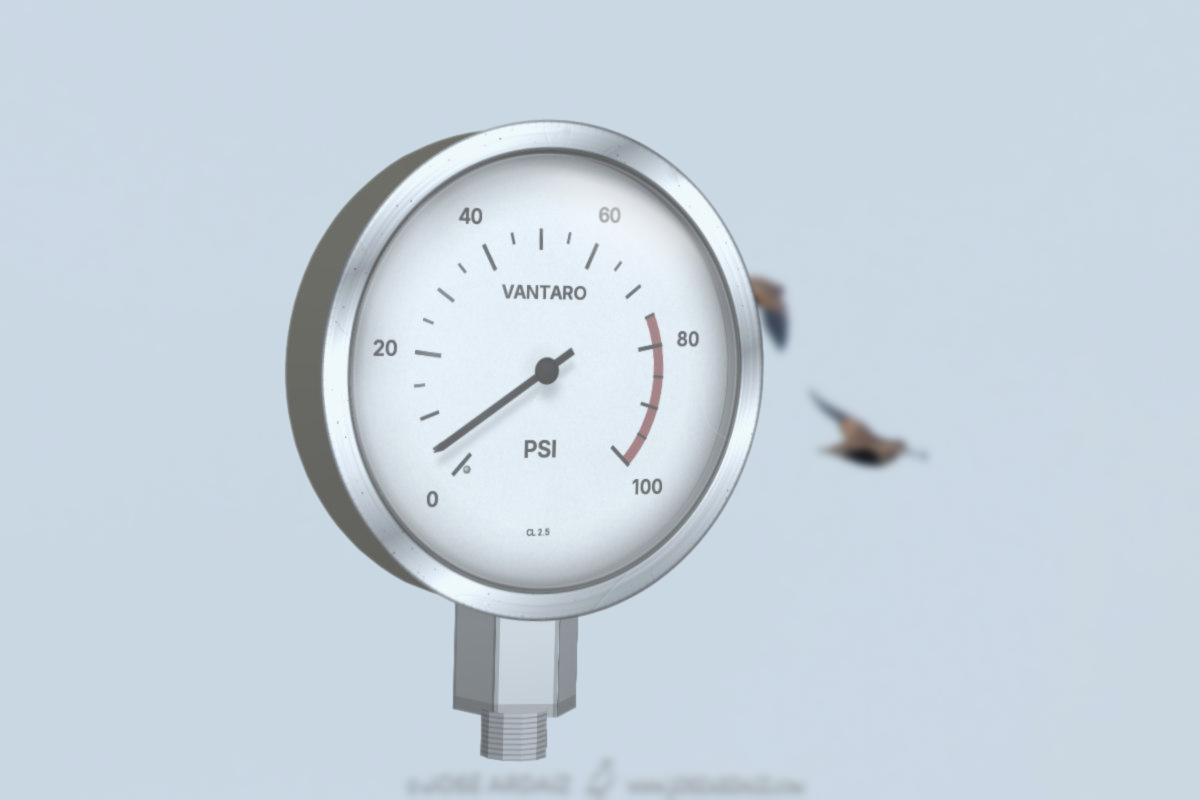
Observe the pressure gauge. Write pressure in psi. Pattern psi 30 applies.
psi 5
